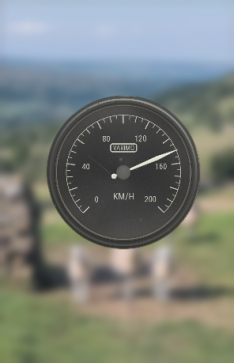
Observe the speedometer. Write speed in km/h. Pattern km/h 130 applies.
km/h 150
